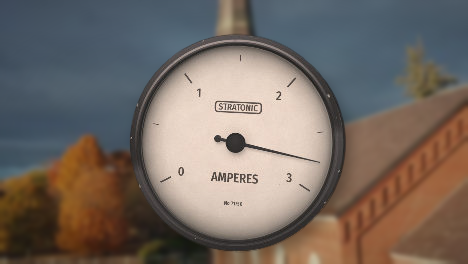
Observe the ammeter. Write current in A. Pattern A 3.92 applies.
A 2.75
